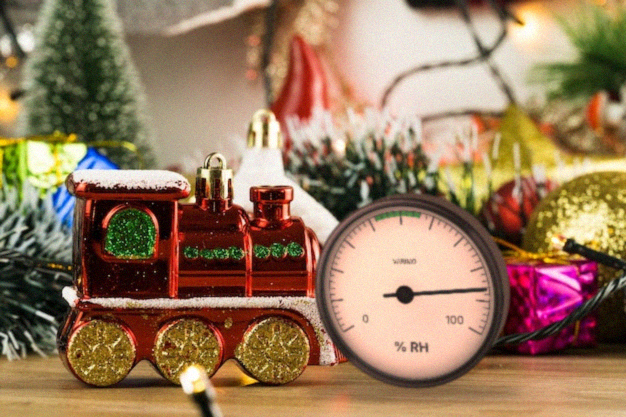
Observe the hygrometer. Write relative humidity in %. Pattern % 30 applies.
% 86
